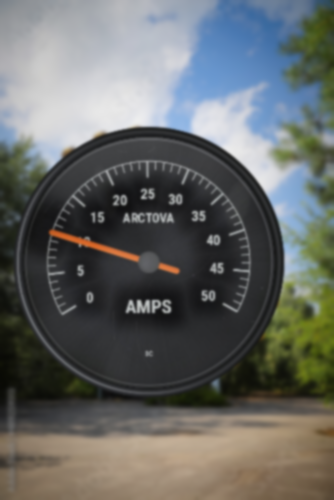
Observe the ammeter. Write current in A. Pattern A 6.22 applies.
A 10
